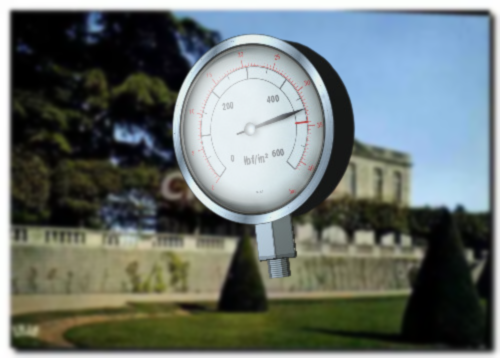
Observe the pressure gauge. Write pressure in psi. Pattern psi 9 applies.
psi 475
